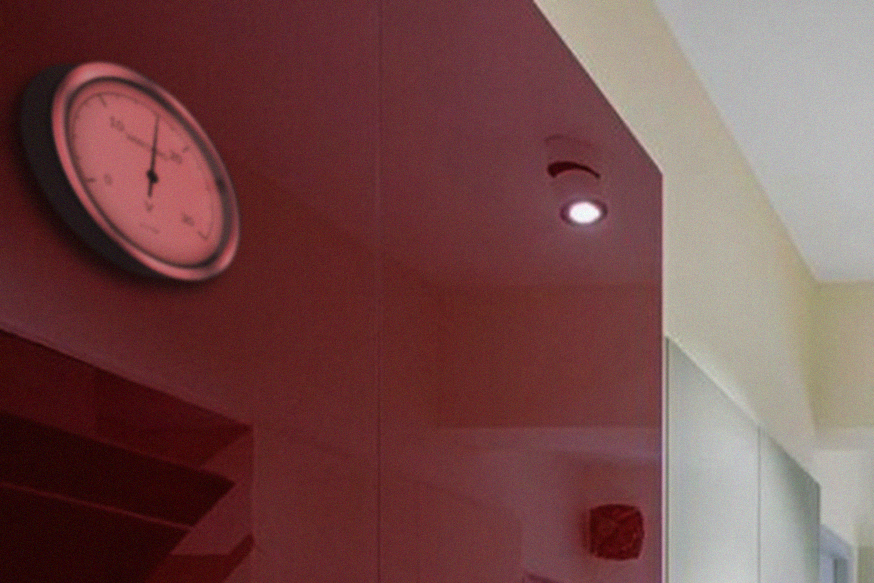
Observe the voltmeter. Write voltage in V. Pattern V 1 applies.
V 16
